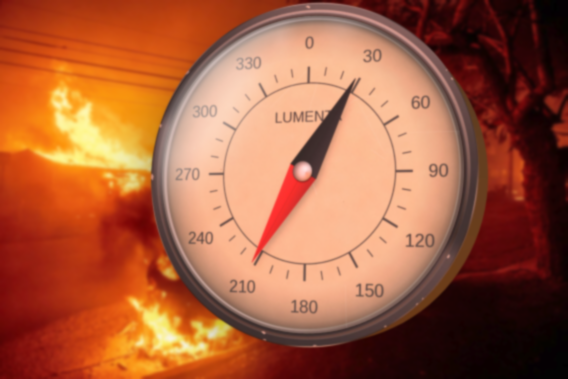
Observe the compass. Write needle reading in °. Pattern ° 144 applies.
° 210
